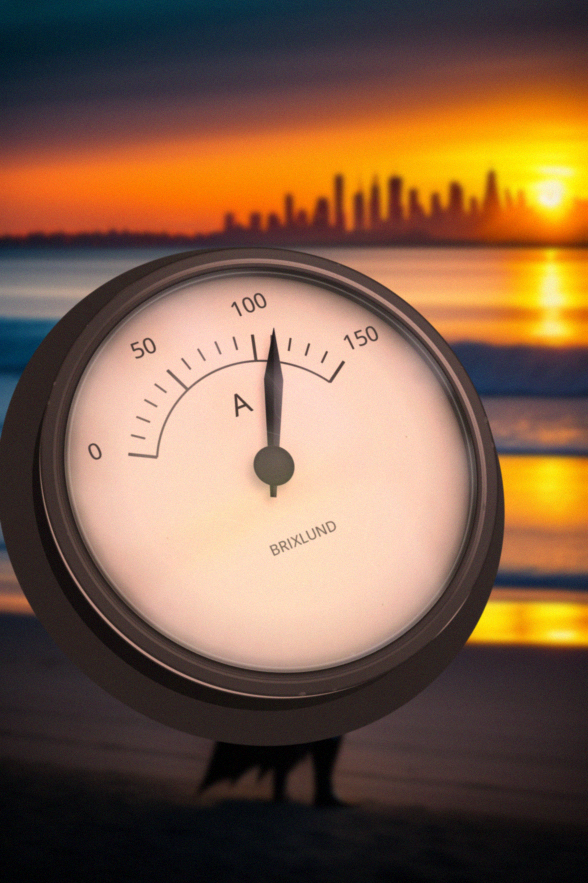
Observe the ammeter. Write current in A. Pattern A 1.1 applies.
A 110
